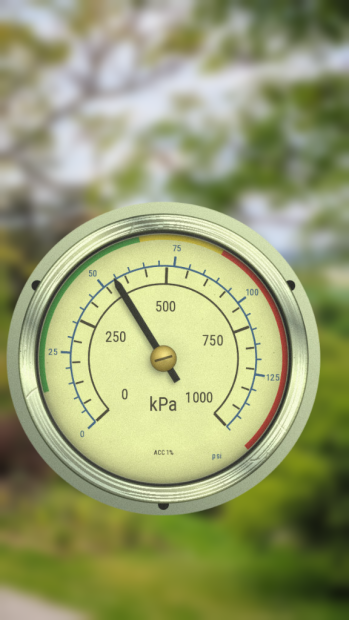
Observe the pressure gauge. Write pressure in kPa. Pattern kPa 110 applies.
kPa 375
